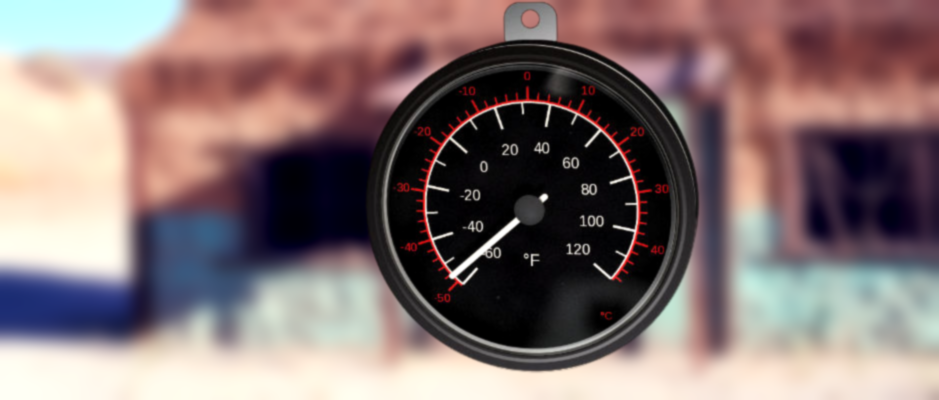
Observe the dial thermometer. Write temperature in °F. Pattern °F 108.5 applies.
°F -55
